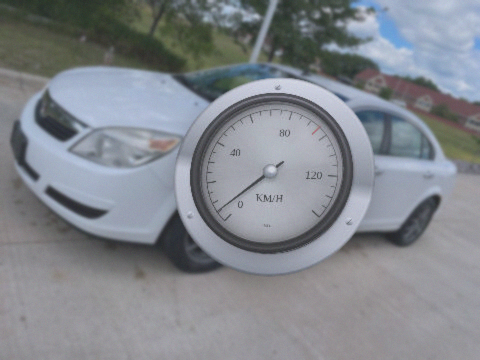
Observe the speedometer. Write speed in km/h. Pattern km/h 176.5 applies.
km/h 5
